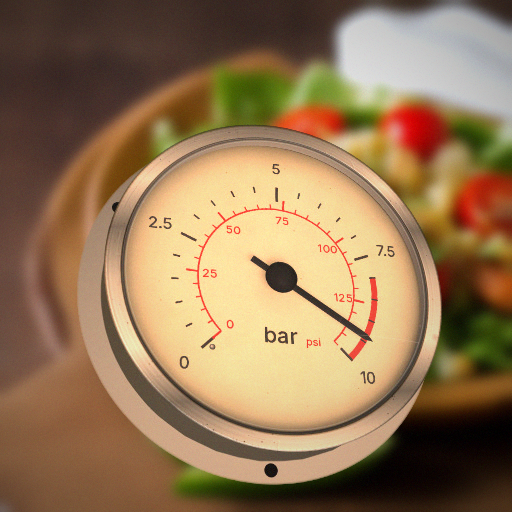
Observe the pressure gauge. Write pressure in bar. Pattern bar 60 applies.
bar 9.5
